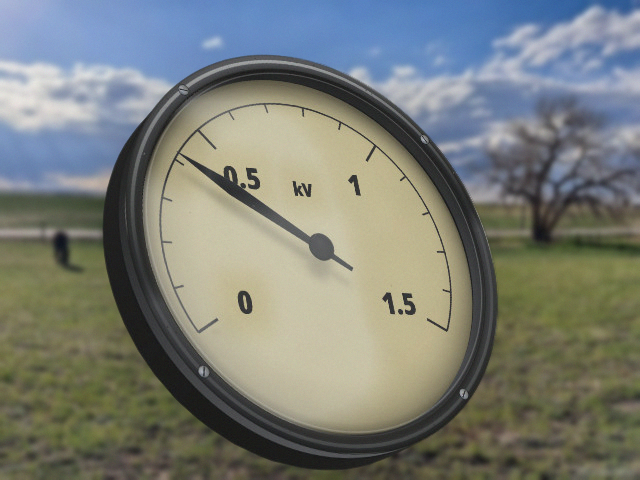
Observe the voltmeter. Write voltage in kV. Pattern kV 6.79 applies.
kV 0.4
